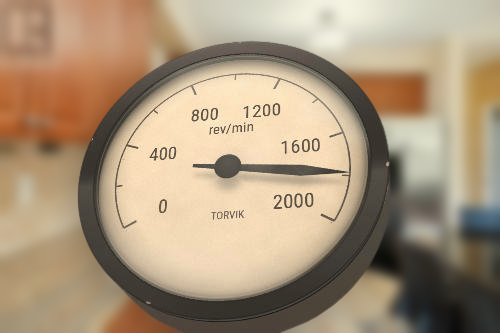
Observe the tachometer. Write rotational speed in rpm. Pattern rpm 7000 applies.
rpm 1800
